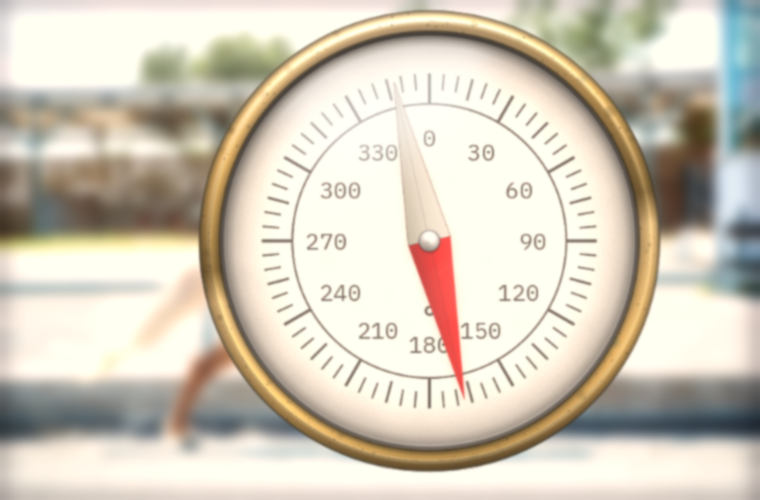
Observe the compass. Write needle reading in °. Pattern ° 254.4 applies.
° 167.5
